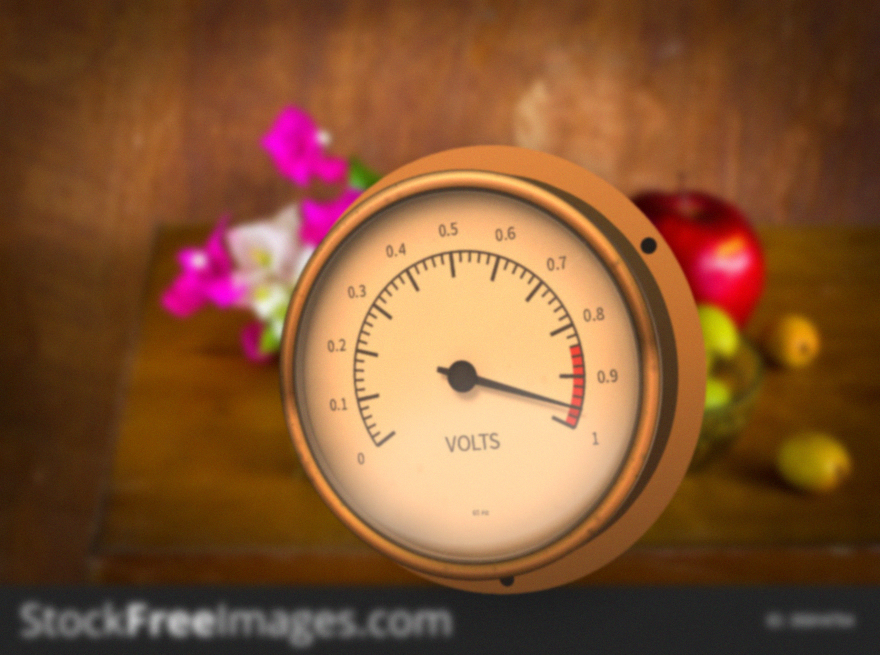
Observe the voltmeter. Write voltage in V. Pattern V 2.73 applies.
V 0.96
